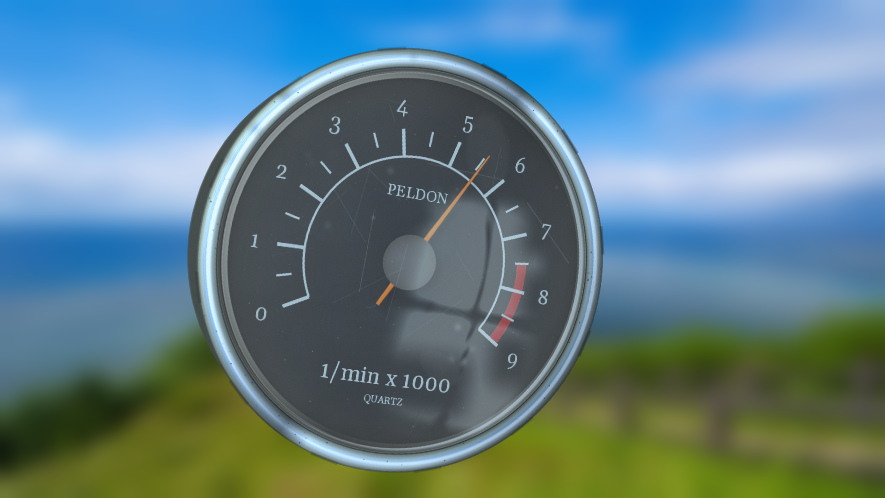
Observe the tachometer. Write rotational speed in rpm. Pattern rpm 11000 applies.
rpm 5500
